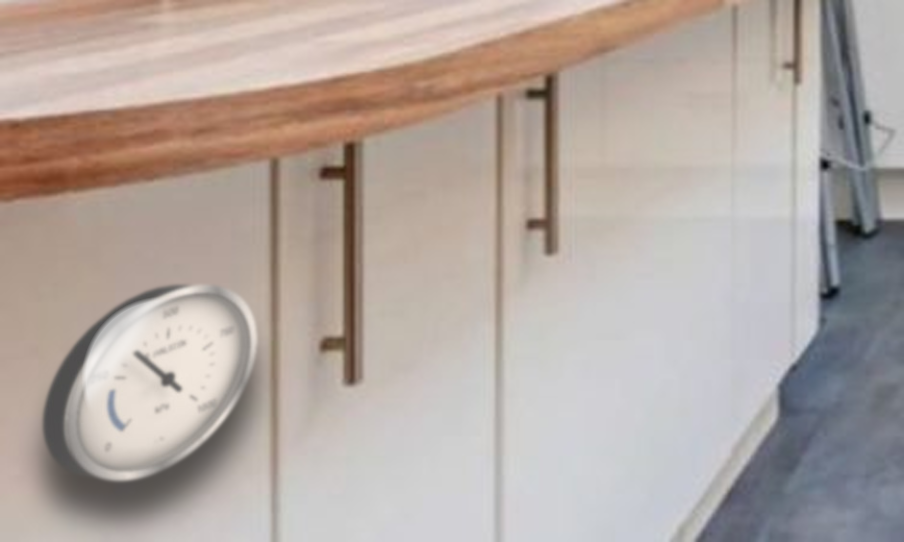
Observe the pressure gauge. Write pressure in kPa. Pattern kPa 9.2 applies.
kPa 350
